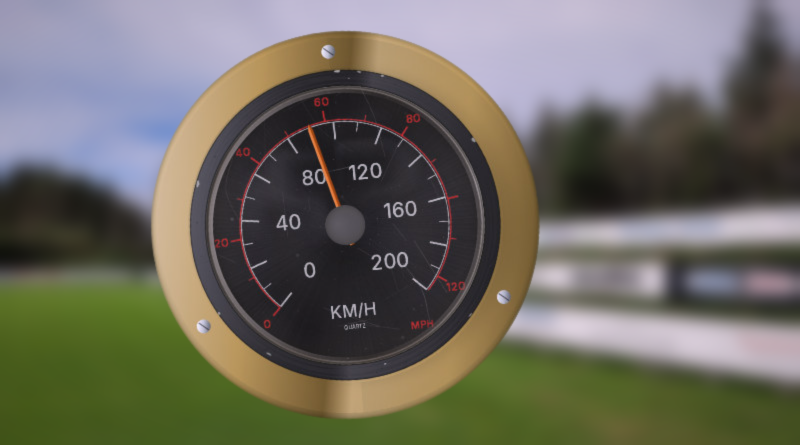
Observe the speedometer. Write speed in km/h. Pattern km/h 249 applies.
km/h 90
